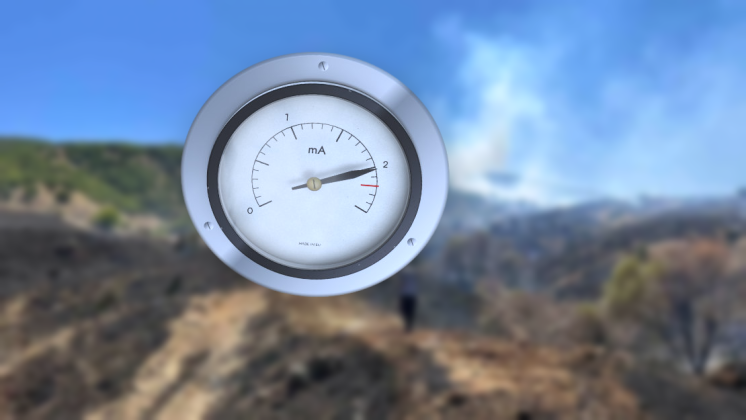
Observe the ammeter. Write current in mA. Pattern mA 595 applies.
mA 2
